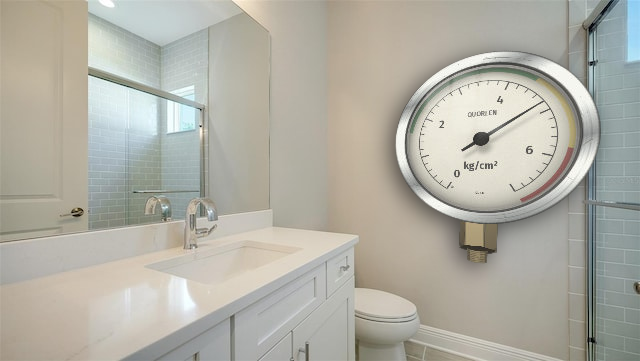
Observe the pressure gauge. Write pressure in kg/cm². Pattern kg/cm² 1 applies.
kg/cm² 4.8
